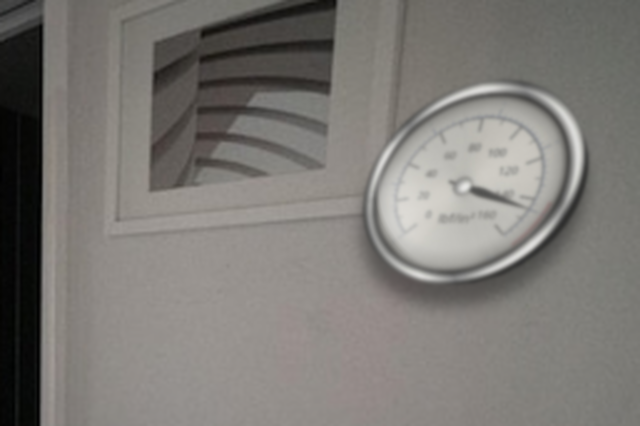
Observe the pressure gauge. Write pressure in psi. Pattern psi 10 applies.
psi 145
